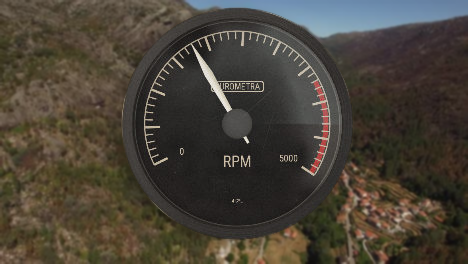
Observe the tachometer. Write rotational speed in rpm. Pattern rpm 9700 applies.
rpm 1800
